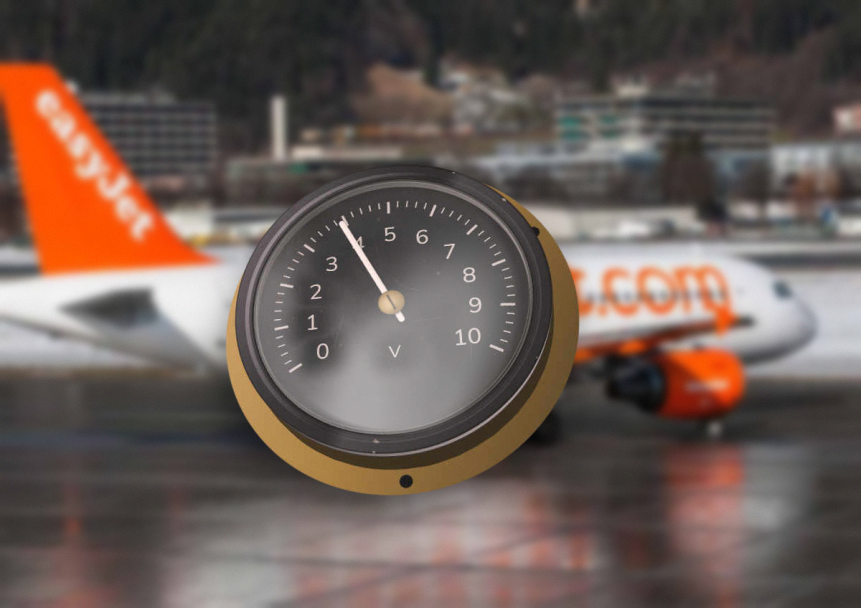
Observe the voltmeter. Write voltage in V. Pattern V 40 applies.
V 3.9
